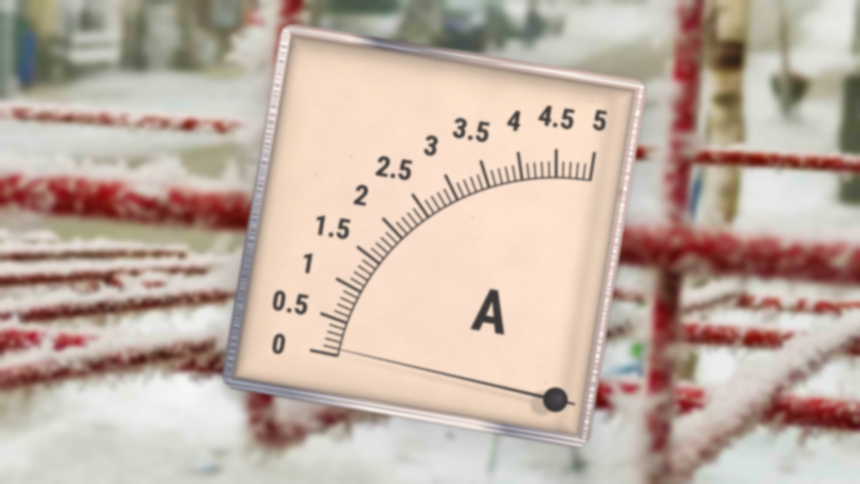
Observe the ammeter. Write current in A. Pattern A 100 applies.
A 0.1
